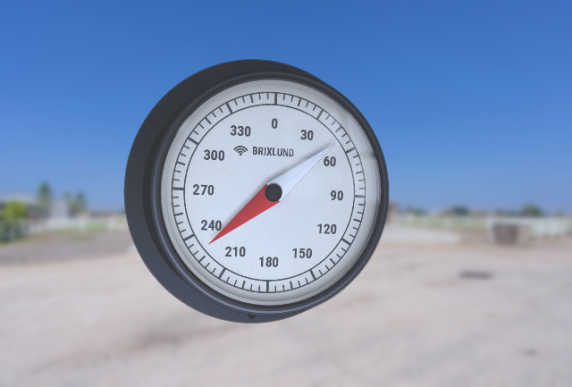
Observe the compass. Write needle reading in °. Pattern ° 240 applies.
° 230
